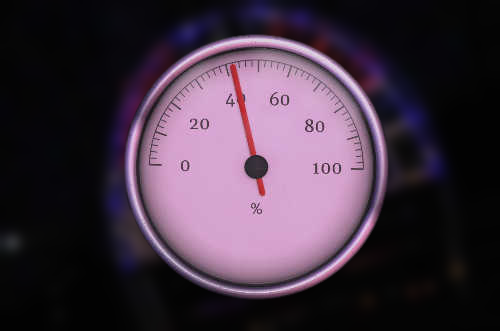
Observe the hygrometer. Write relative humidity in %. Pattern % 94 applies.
% 42
